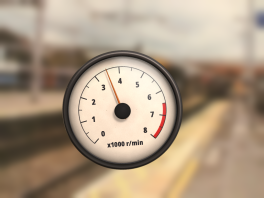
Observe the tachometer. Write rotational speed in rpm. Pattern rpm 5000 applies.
rpm 3500
